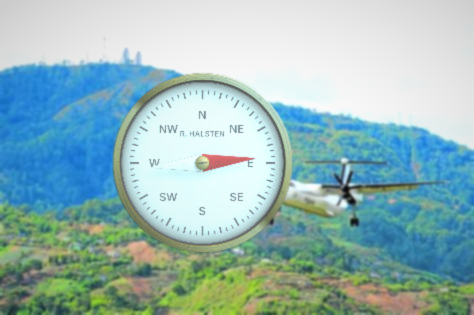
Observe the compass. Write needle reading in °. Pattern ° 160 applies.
° 85
